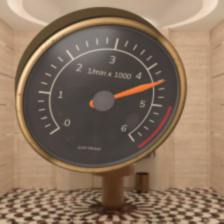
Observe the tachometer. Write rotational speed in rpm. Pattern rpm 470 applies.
rpm 4400
